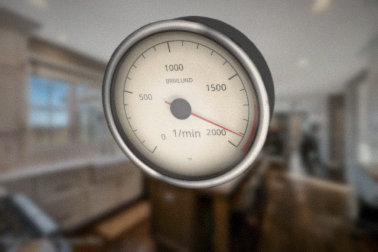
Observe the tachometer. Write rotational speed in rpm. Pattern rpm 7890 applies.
rpm 1900
